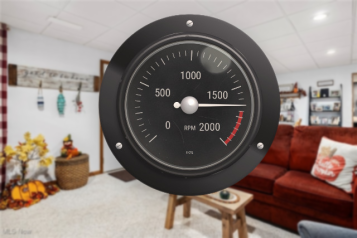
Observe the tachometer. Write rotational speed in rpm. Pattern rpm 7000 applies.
rpm 1650
